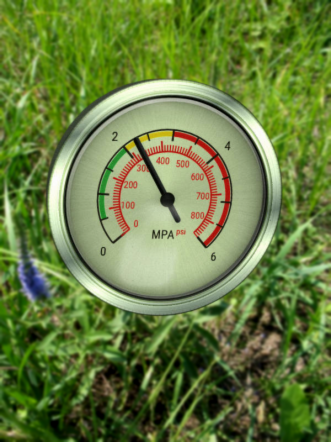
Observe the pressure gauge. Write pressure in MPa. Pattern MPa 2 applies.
MPa 2.25
